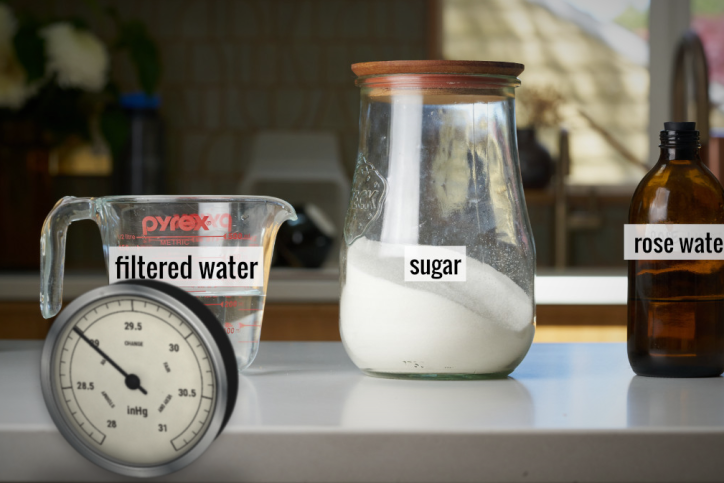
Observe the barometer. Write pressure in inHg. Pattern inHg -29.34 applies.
inHg 29
